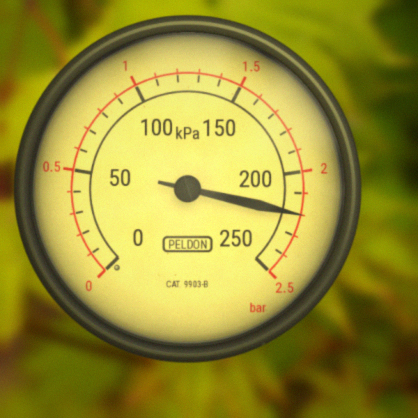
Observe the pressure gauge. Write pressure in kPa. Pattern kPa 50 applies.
kPa 220
